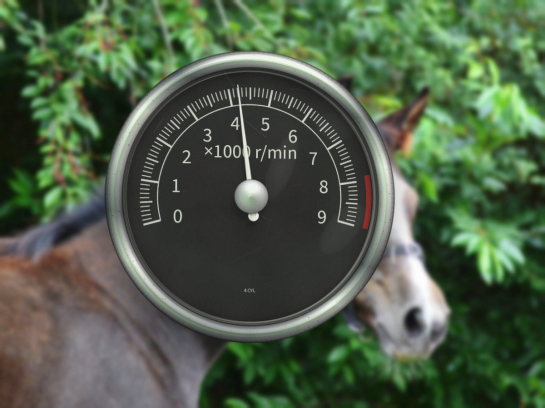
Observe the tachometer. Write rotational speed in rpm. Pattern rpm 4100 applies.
rpm 4200
